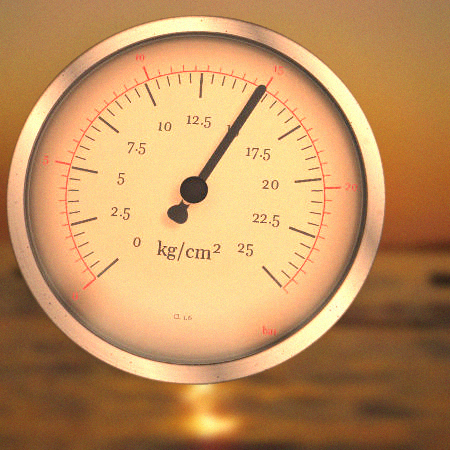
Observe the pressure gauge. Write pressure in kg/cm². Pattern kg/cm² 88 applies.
kg/cm² 15.25
